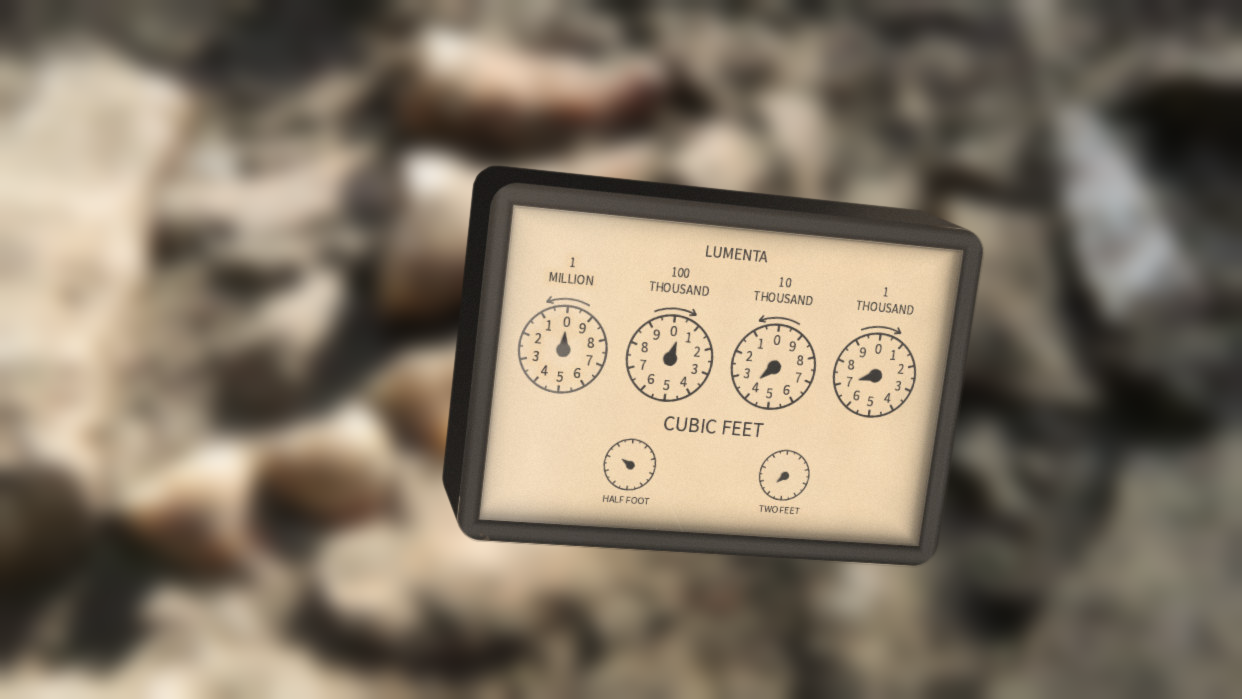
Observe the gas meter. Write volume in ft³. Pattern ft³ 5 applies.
ft³ 3700
